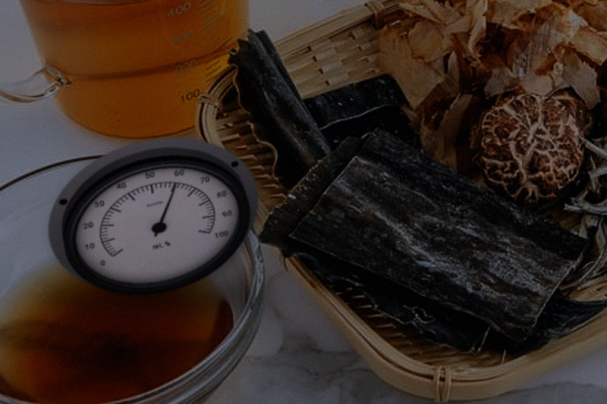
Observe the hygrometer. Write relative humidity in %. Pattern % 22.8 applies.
% 60
